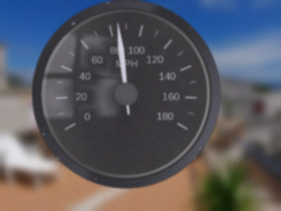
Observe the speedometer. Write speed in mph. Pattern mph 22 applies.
mph 85
